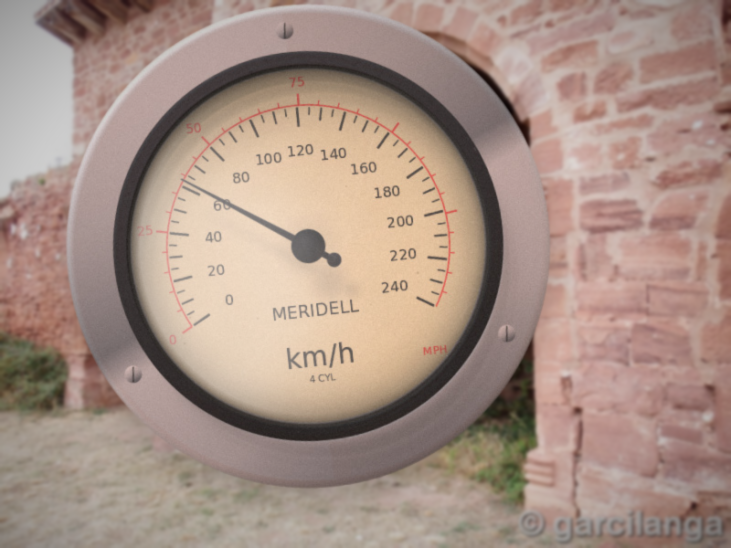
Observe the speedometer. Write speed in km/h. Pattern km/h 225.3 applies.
km/h 62.5
